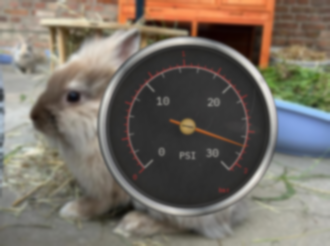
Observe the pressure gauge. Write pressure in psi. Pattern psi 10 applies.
psi 27
